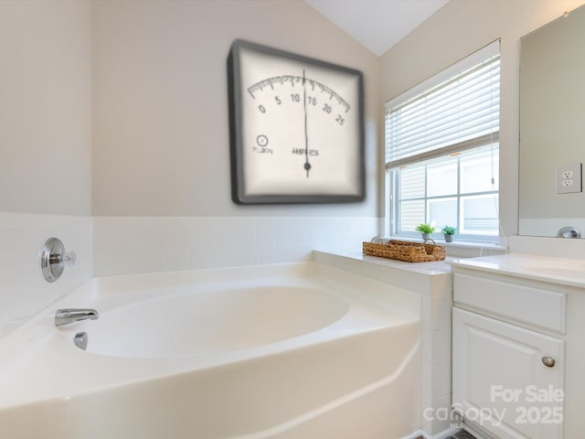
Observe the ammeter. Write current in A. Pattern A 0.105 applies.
A 12.5
